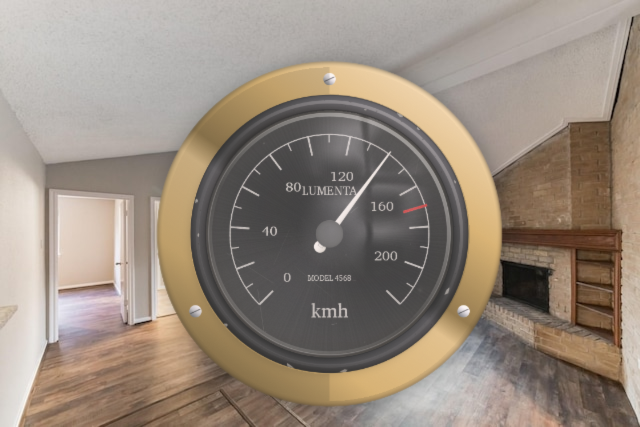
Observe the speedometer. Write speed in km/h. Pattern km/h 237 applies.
km/h 140
